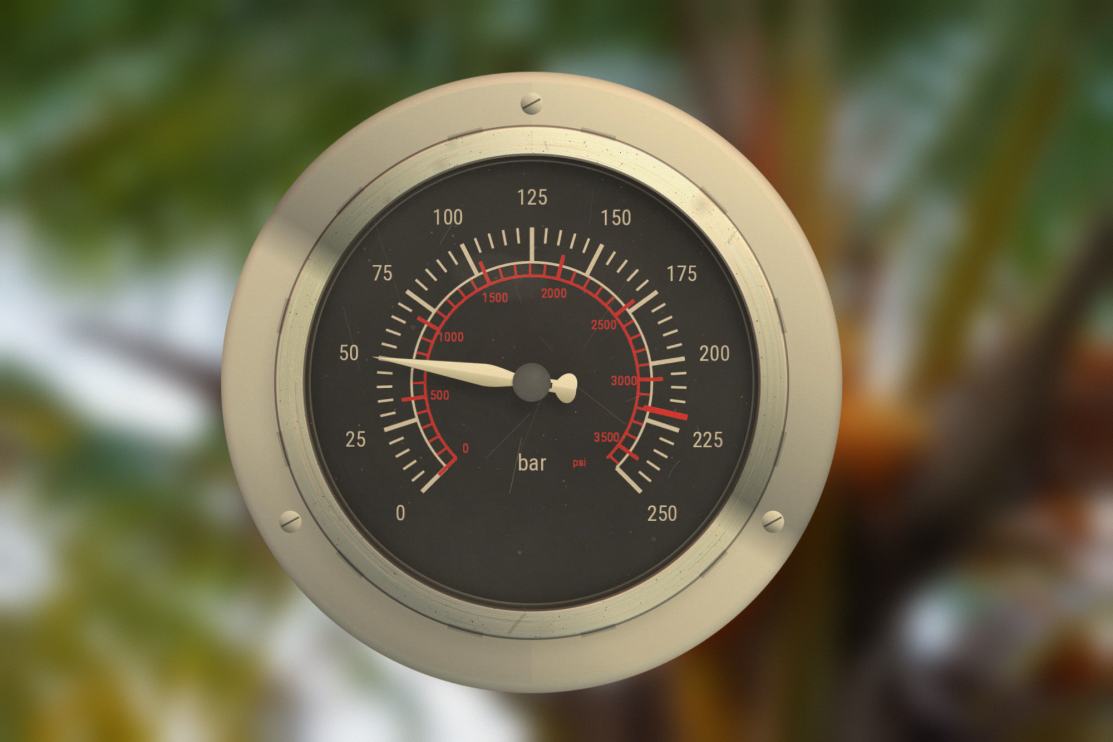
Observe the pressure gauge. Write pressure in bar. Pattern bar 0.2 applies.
bar 50
